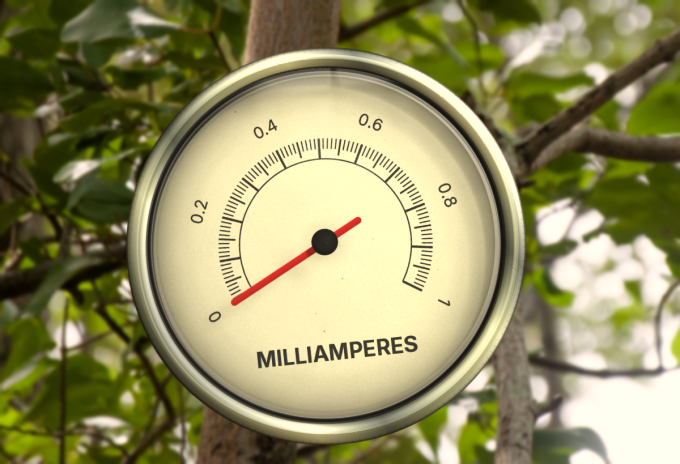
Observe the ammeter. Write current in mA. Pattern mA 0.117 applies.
mA 0
